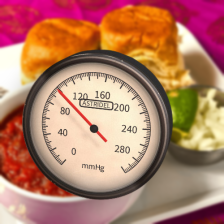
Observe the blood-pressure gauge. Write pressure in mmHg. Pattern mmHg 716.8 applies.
mmHg 100
